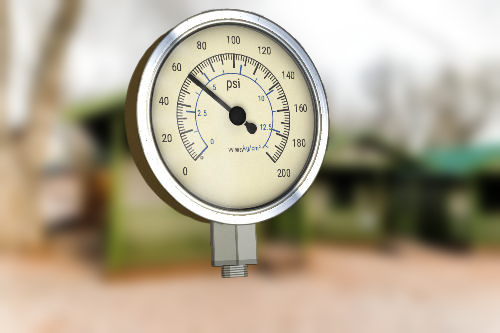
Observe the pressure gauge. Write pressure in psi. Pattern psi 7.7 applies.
psi 60
